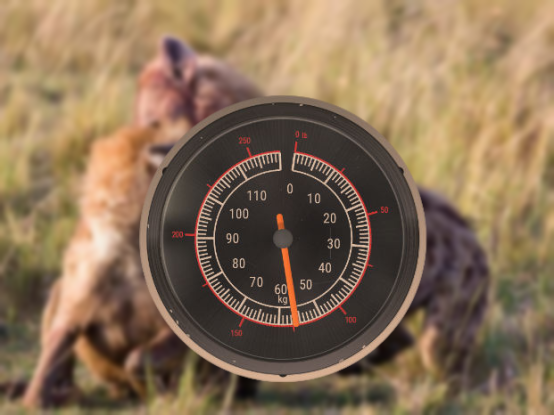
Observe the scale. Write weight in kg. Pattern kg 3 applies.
kg 56
